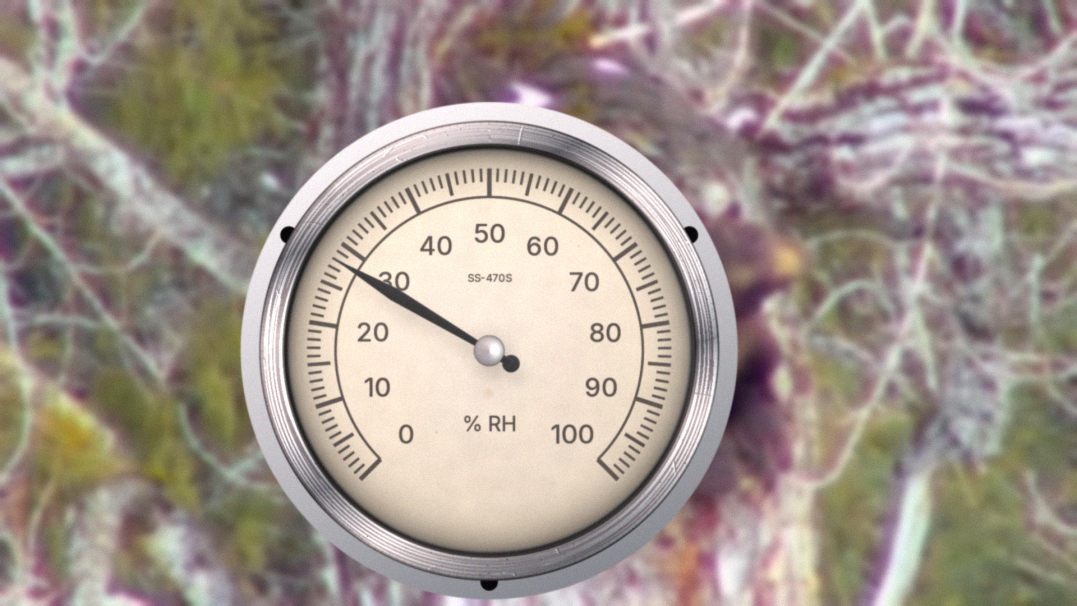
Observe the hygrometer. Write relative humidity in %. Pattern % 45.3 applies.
% 28
